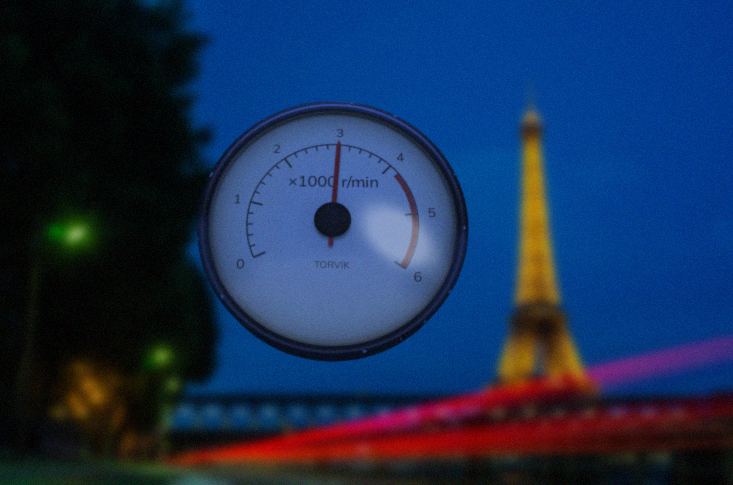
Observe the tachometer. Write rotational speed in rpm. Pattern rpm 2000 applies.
rpm 3000
